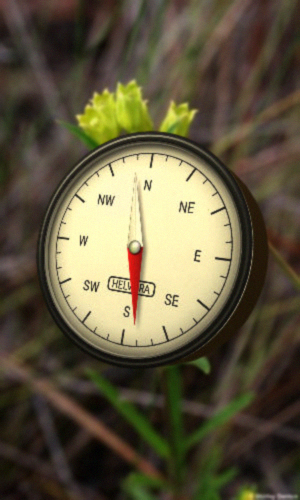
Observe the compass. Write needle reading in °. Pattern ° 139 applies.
° 170
